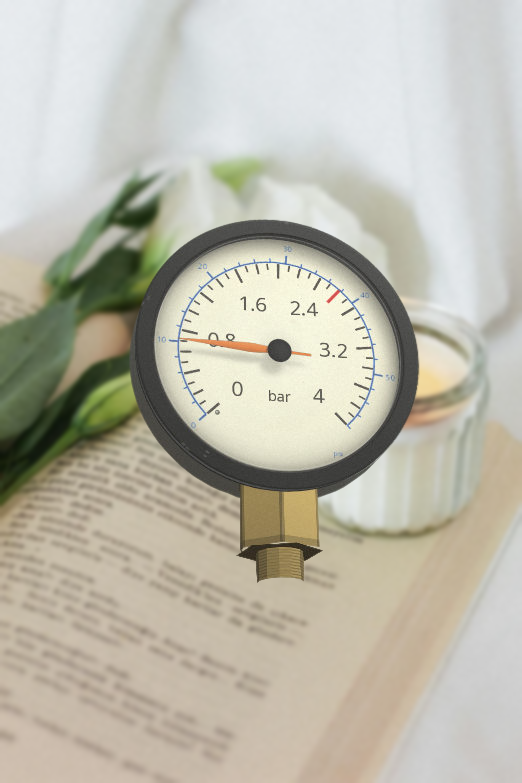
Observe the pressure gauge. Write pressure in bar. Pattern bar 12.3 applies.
bar 0.7
